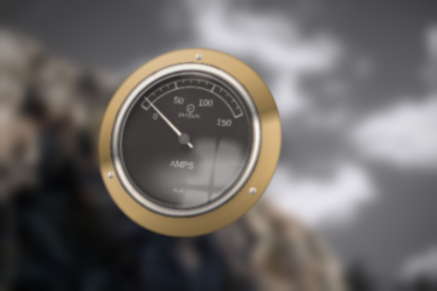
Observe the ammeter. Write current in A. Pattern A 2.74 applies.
A 10
